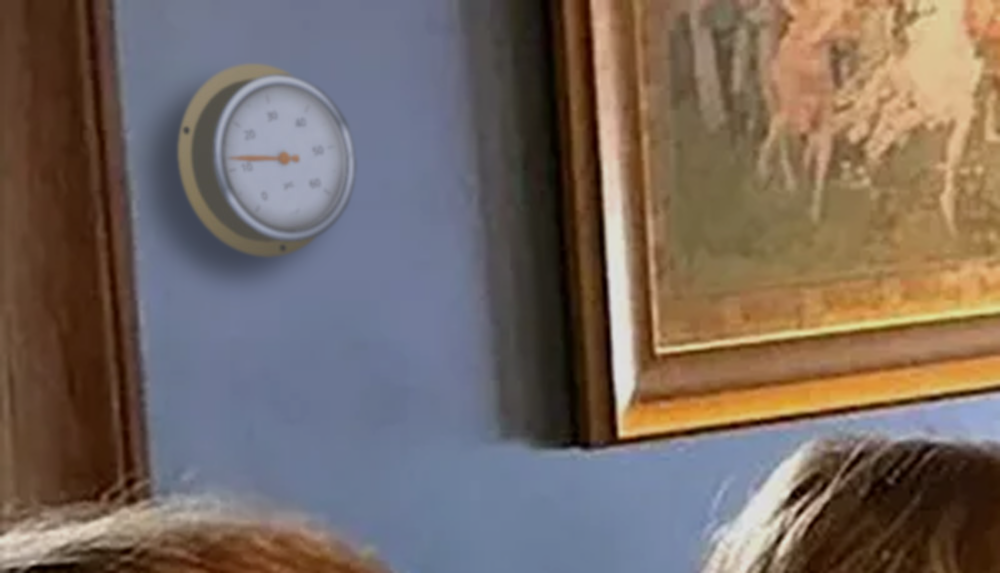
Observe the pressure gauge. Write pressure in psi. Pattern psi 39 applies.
psi 12.5
